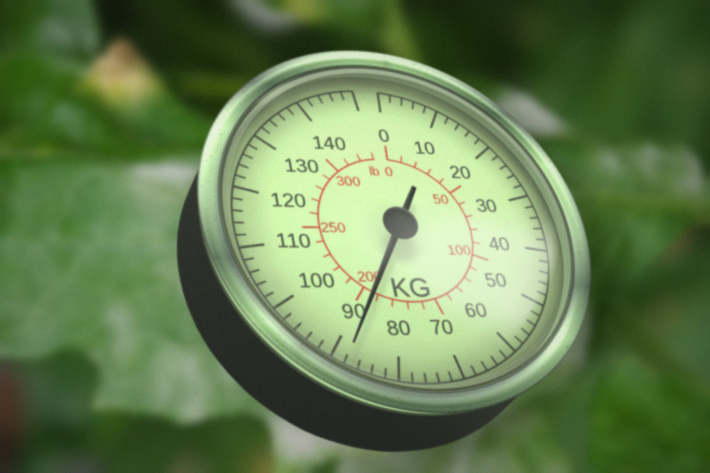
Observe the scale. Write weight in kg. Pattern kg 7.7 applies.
kg 88
